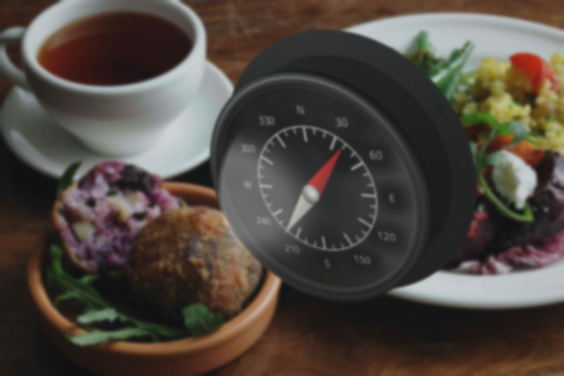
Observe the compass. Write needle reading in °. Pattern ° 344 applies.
° 40
